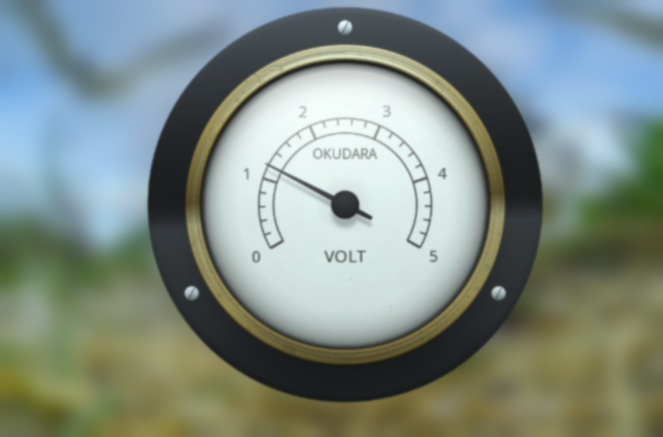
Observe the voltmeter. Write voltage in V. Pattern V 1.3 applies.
V 1.2
